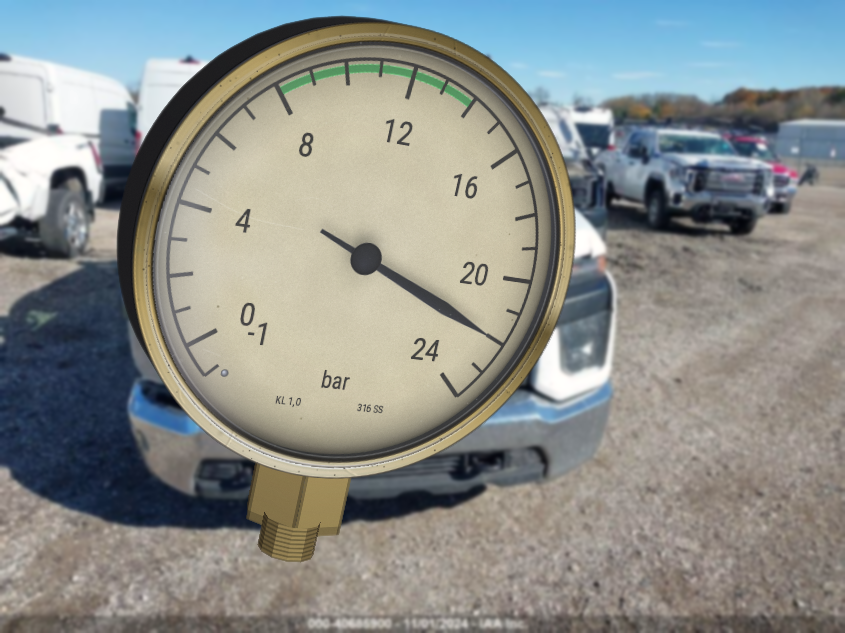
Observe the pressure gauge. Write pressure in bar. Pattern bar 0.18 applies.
bar 22
